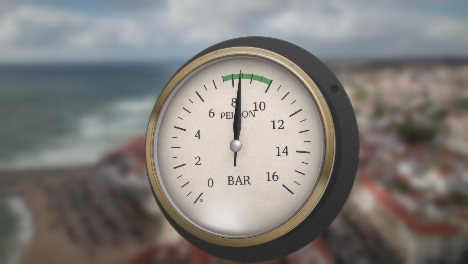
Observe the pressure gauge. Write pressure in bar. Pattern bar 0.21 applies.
bar 8.5
